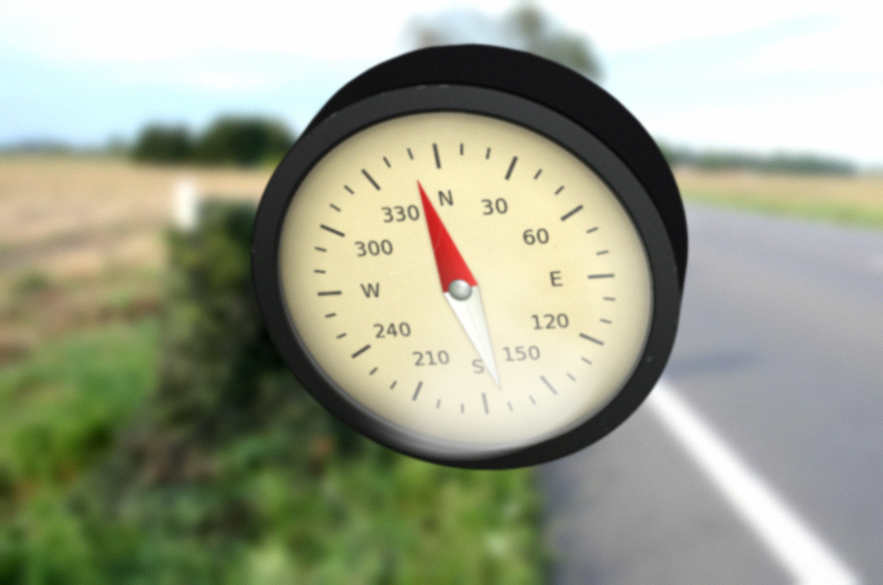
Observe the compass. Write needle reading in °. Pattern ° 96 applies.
° 350
